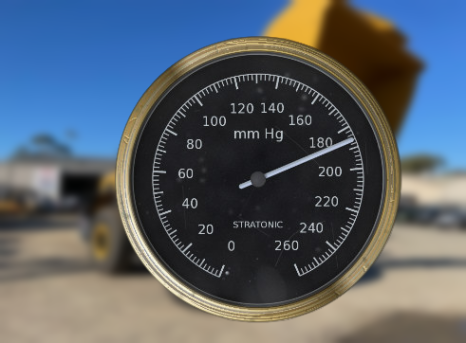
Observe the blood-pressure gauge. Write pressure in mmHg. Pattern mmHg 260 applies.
mmHg 186
